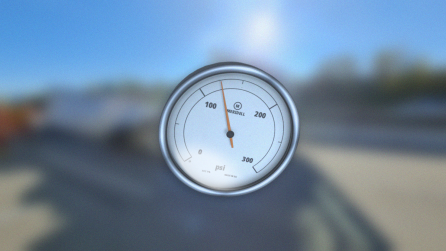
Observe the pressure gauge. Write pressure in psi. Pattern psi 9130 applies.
psi 125
